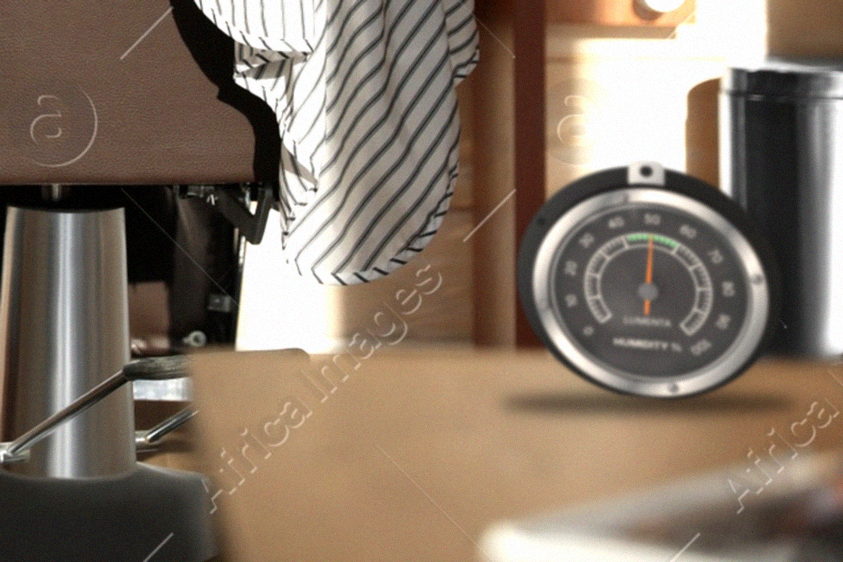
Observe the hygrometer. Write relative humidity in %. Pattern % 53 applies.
% 50
